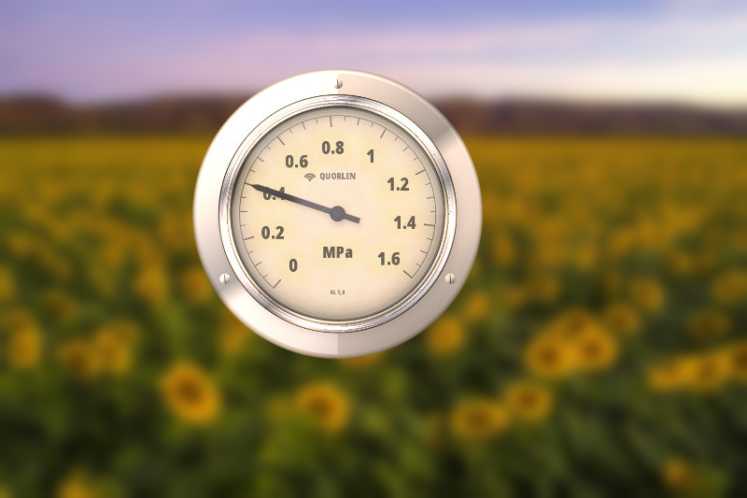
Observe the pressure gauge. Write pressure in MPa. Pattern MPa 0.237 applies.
MPa 0.4
